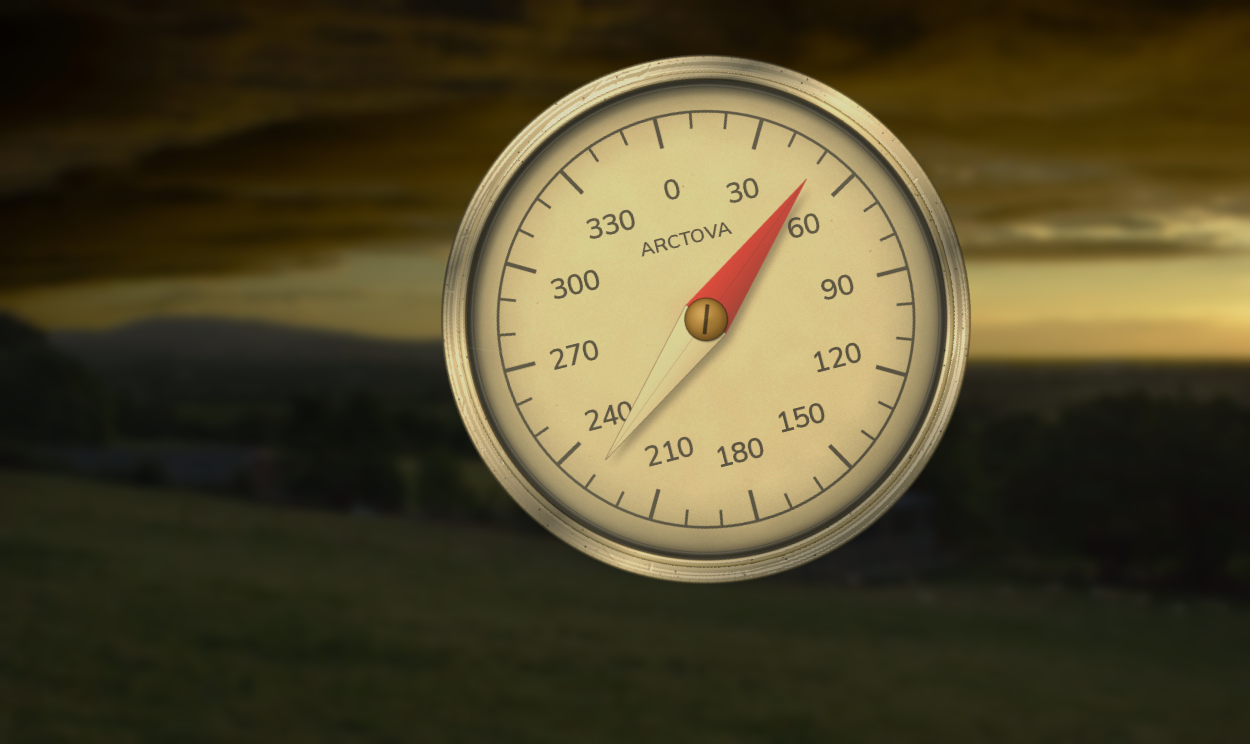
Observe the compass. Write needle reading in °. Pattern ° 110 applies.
° 50
